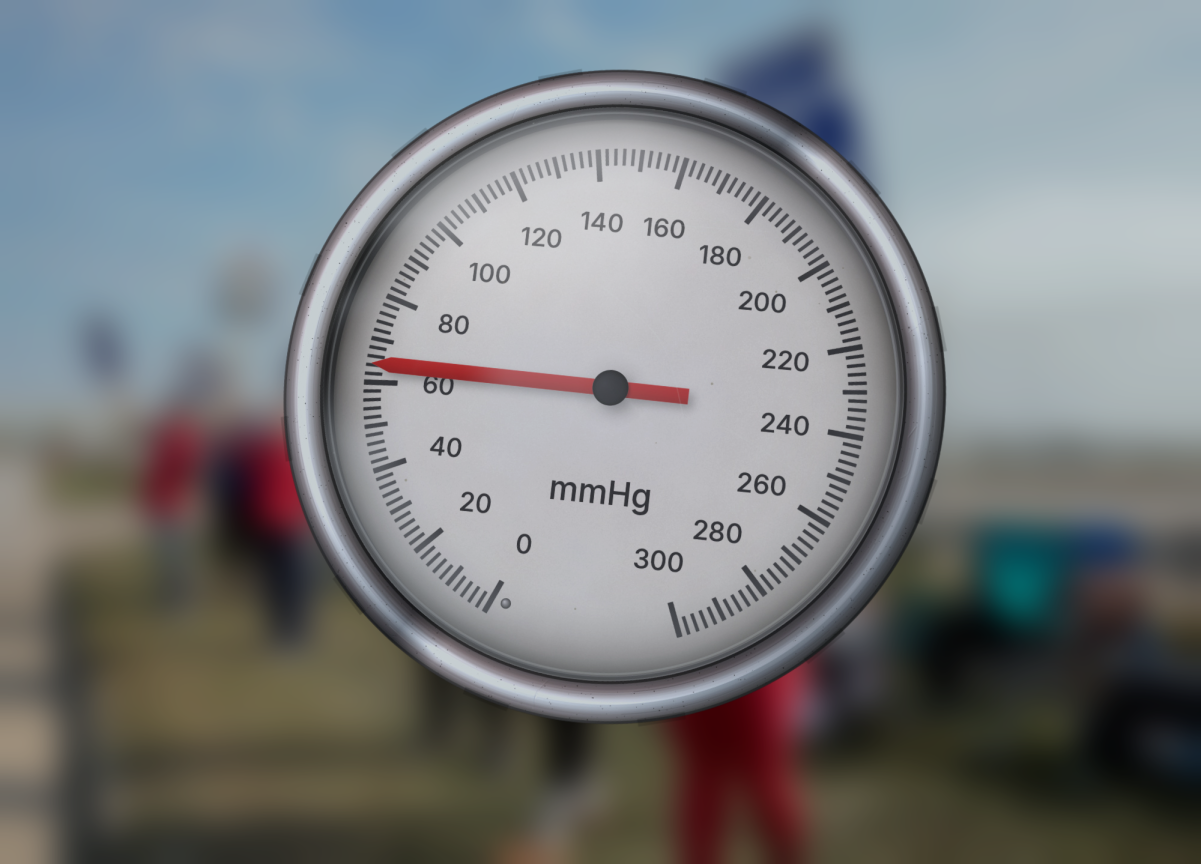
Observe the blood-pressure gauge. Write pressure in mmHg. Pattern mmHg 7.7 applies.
mmHg 64
